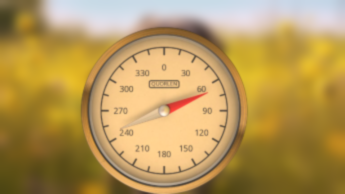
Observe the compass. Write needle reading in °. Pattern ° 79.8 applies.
° 67.5
